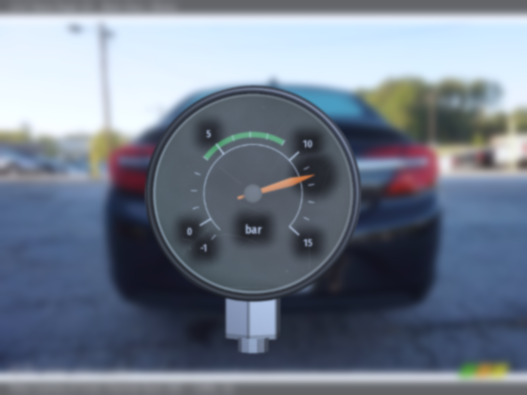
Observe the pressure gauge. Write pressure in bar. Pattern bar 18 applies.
bar 11.5
